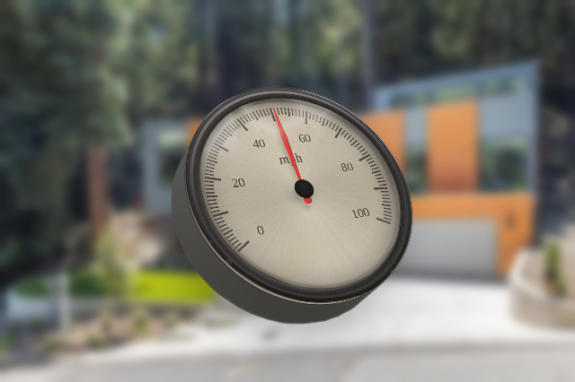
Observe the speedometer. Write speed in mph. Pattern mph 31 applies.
mph 50
